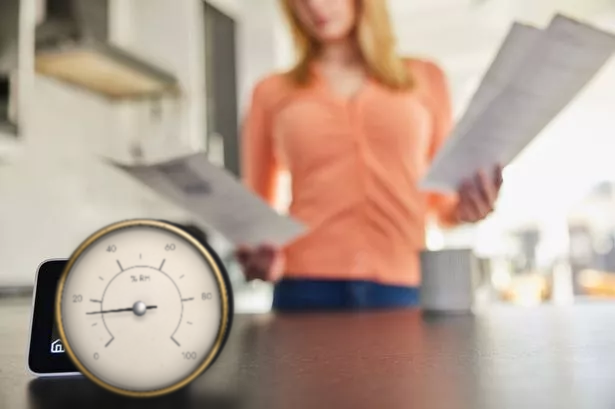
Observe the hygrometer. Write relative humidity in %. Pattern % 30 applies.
% 15
